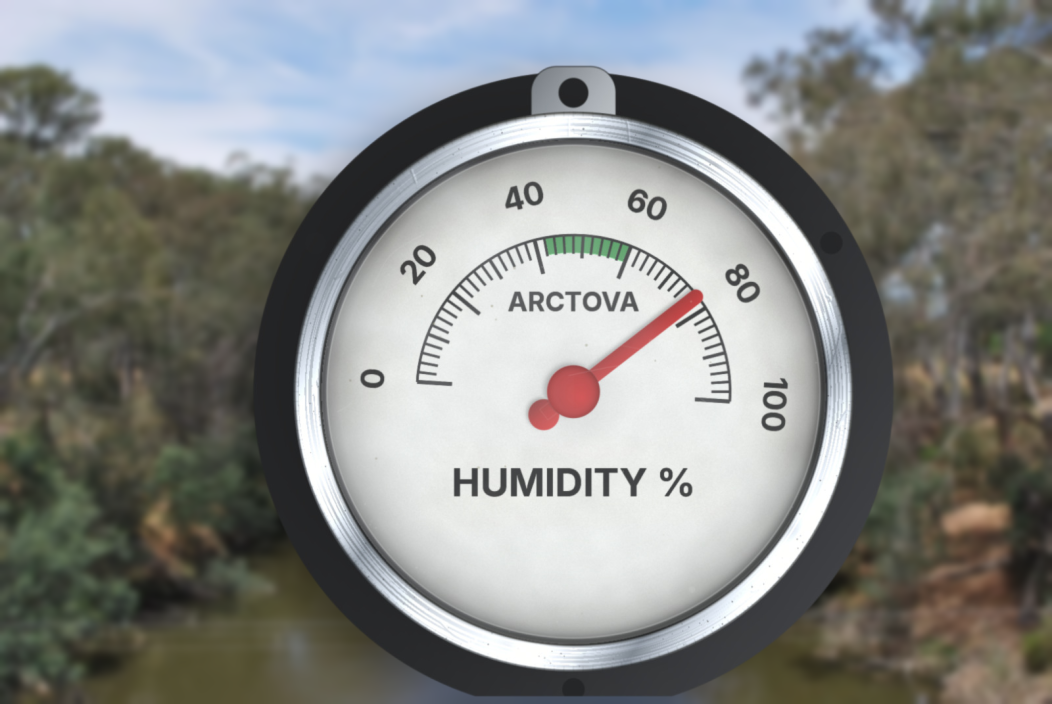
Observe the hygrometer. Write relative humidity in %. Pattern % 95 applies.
% 77
